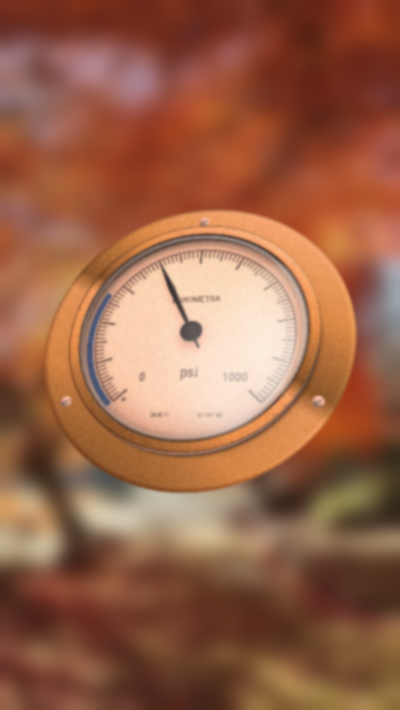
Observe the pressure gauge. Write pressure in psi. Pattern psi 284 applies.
psi 400
